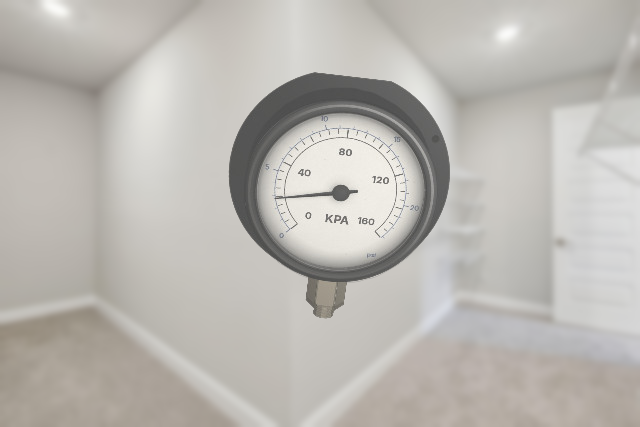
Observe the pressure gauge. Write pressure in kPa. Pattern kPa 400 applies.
kPa 20
